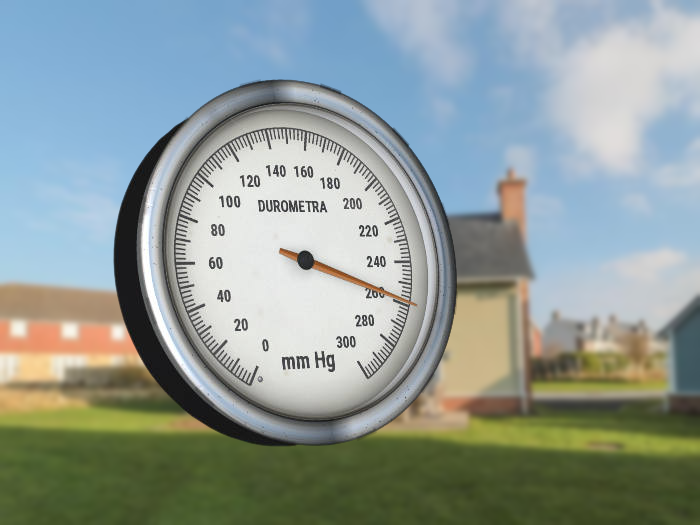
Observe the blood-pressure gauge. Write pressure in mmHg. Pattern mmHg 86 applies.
mmHg 260
